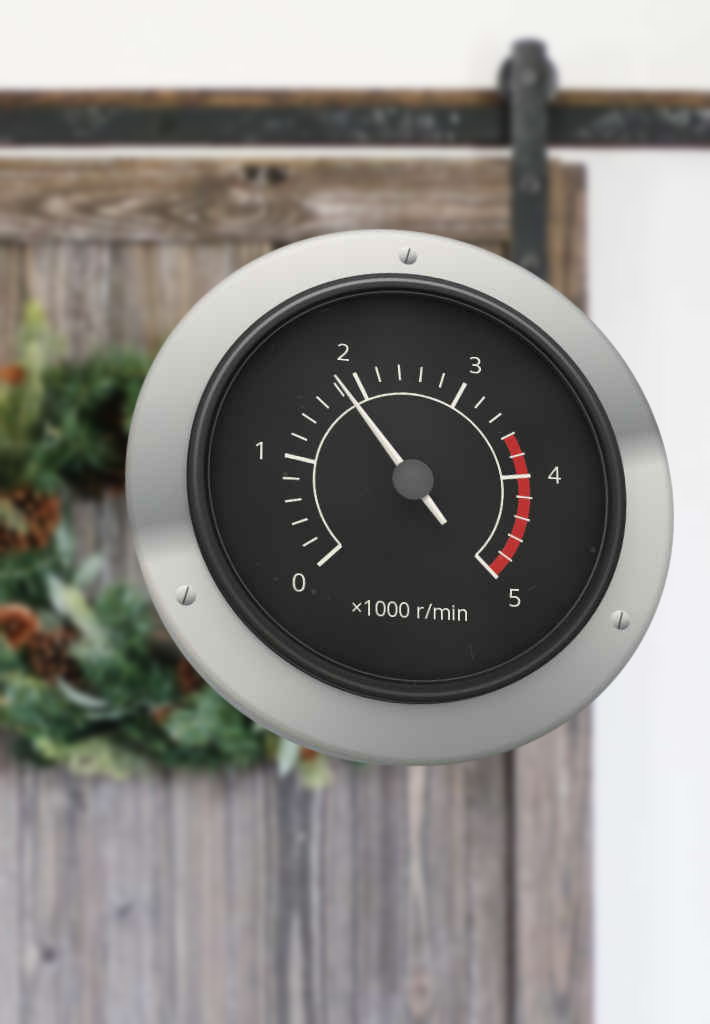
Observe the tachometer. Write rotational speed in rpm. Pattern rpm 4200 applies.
rpm 1800
